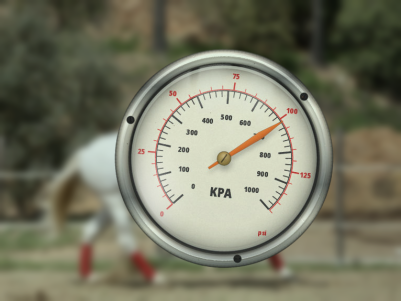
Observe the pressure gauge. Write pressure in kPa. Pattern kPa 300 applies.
kPa 700
